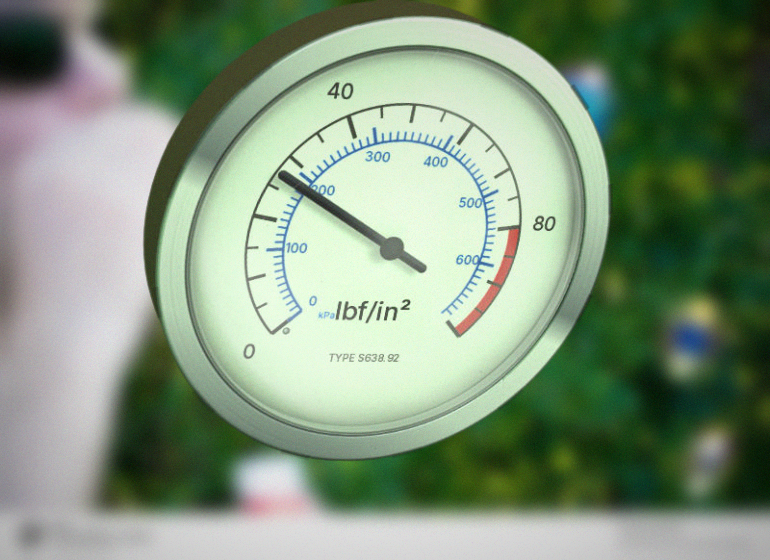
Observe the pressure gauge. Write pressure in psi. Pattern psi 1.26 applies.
psi 27.5
